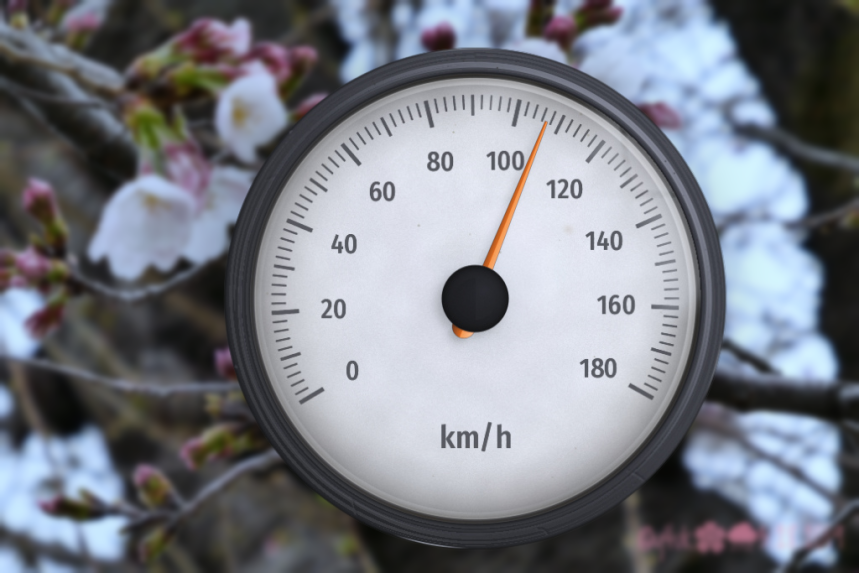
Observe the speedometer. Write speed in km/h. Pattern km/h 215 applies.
km/h 107
